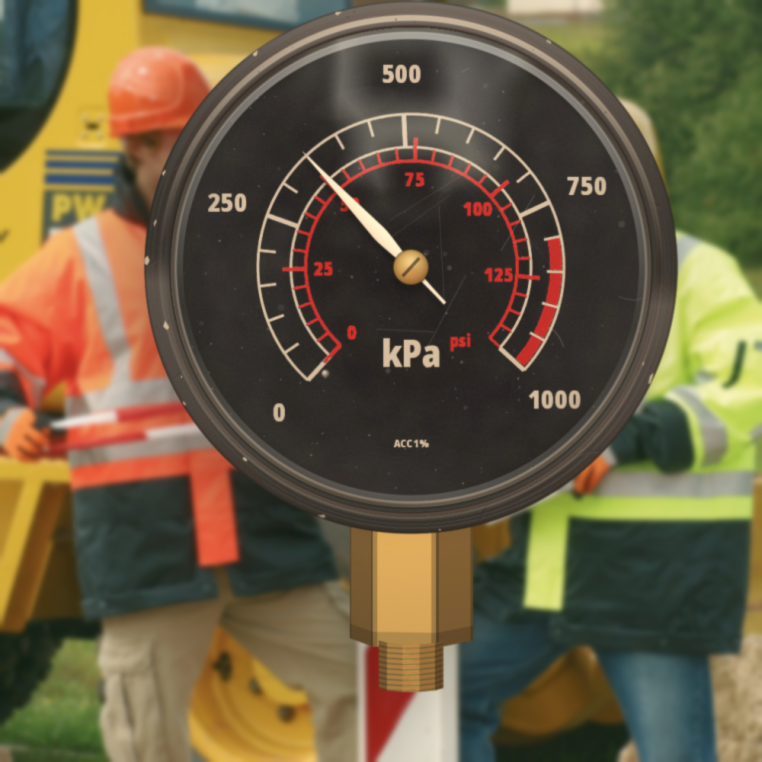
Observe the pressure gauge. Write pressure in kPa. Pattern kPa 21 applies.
kPa 350
